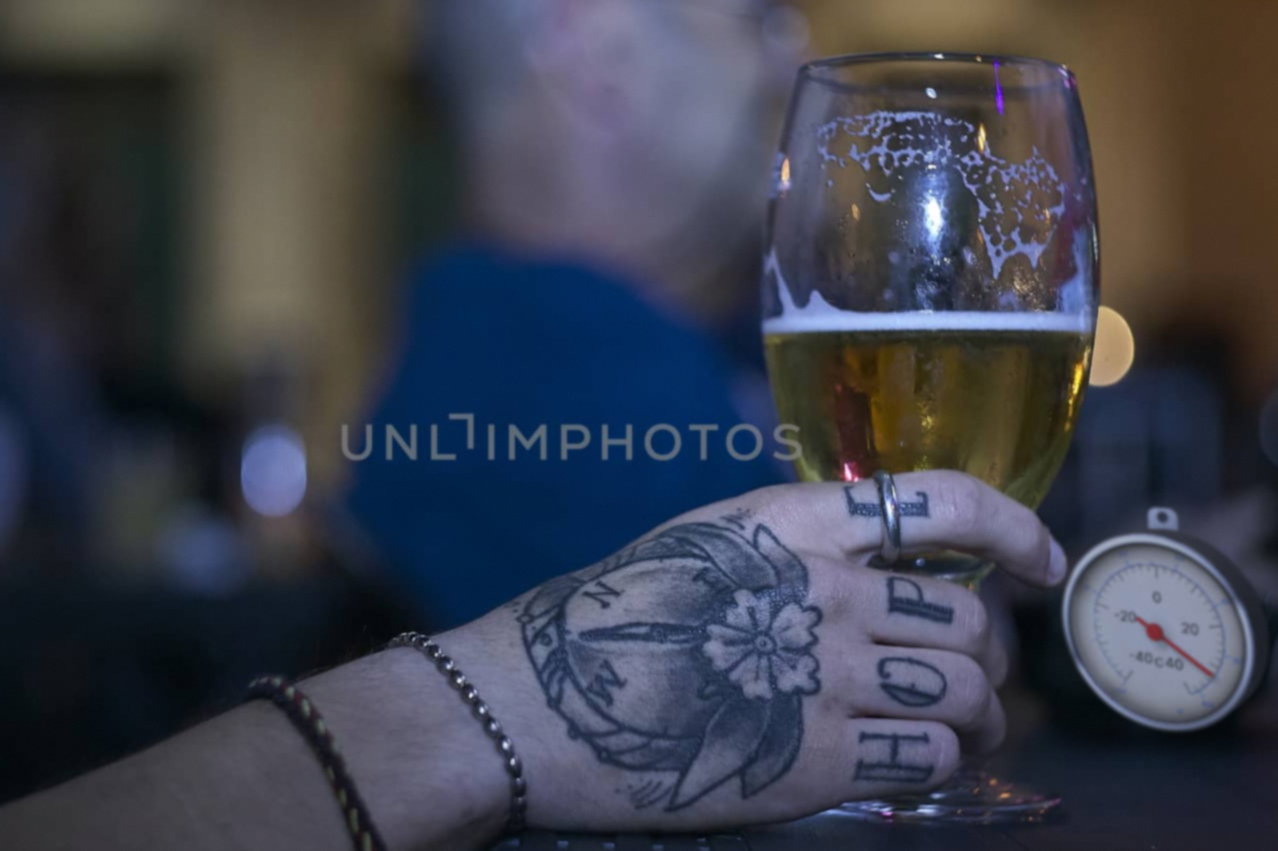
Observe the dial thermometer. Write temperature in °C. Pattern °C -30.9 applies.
°C 32
